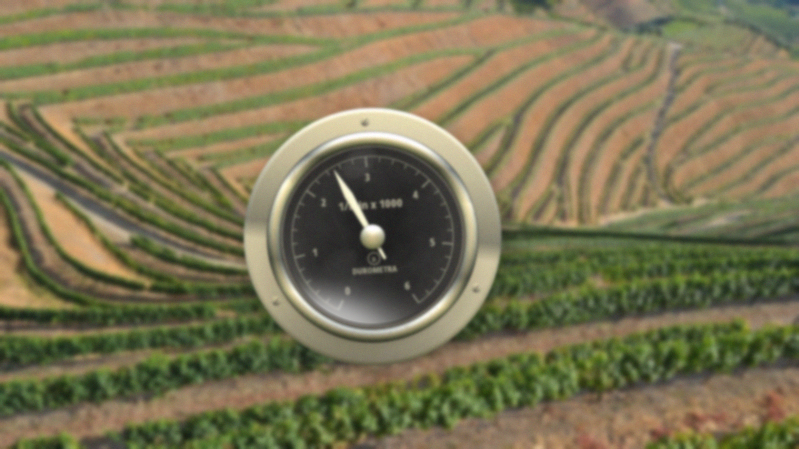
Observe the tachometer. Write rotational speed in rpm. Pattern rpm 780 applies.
rpm 2500
